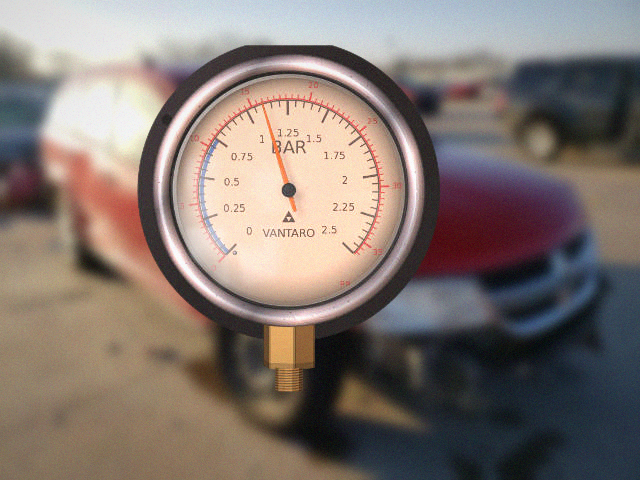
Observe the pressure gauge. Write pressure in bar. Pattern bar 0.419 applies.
bar 1.1
